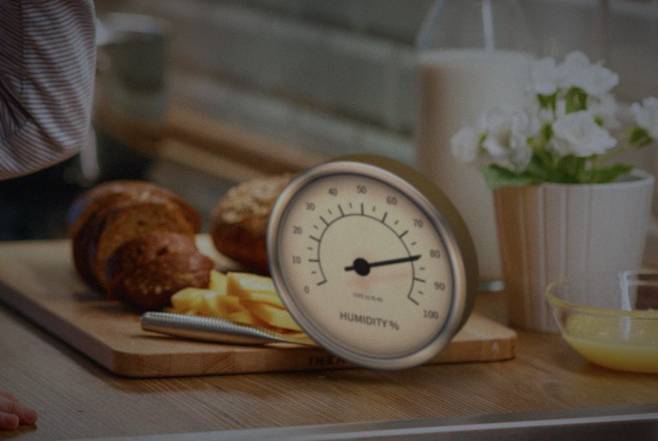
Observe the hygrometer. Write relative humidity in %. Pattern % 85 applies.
% 80
